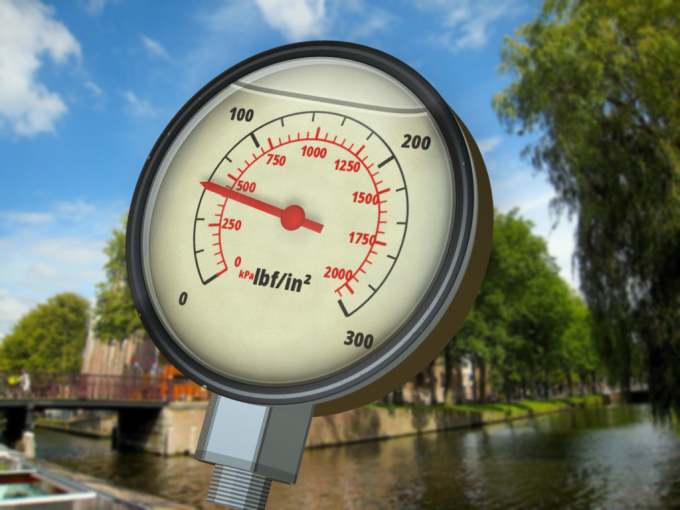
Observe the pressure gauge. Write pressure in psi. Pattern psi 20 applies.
psi 60
